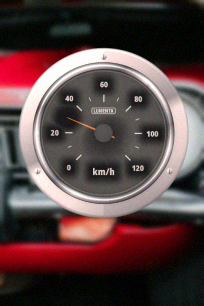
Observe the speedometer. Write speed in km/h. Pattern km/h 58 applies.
km/h 30
